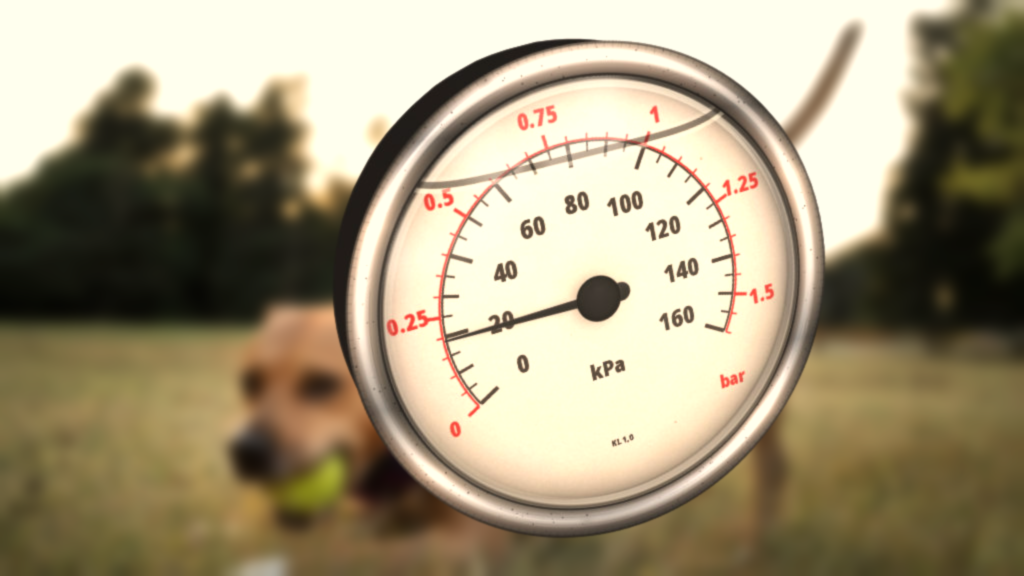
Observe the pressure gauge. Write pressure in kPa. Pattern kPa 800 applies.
kPa 20
